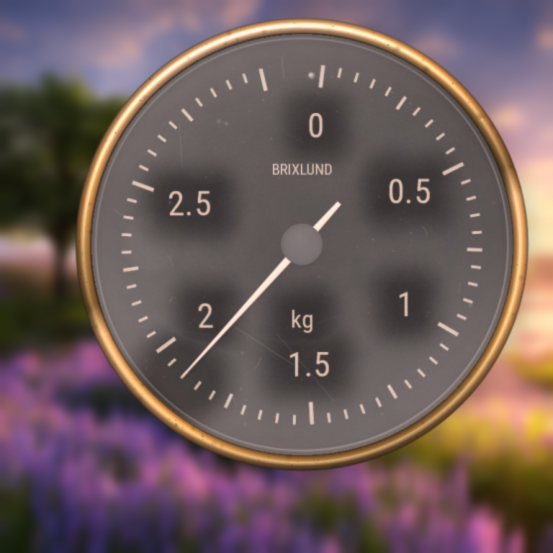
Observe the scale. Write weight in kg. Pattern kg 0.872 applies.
kg 1.9
